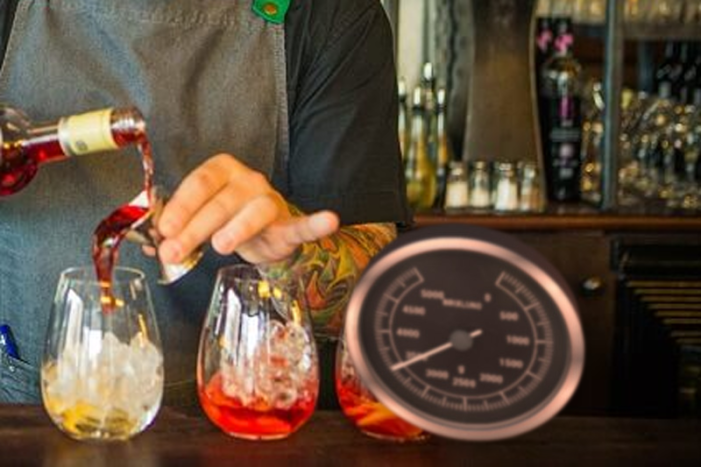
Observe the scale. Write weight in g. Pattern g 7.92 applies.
g 3500
